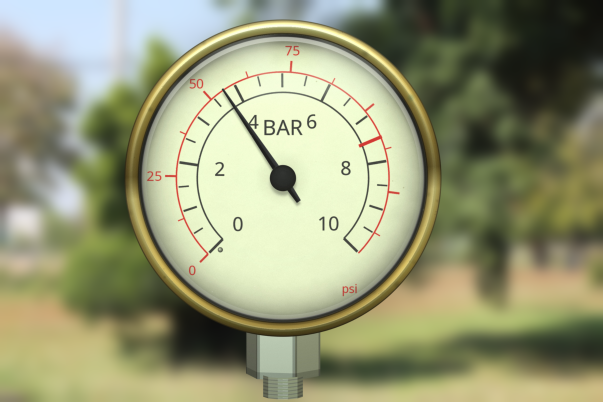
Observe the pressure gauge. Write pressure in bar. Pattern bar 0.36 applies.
bar 3.75
